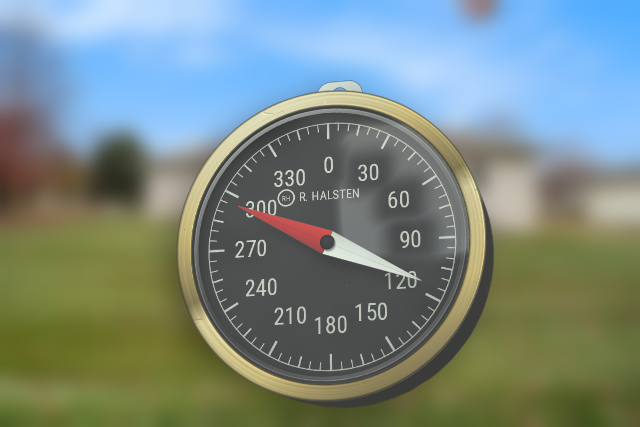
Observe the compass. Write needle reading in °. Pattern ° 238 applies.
° 295
